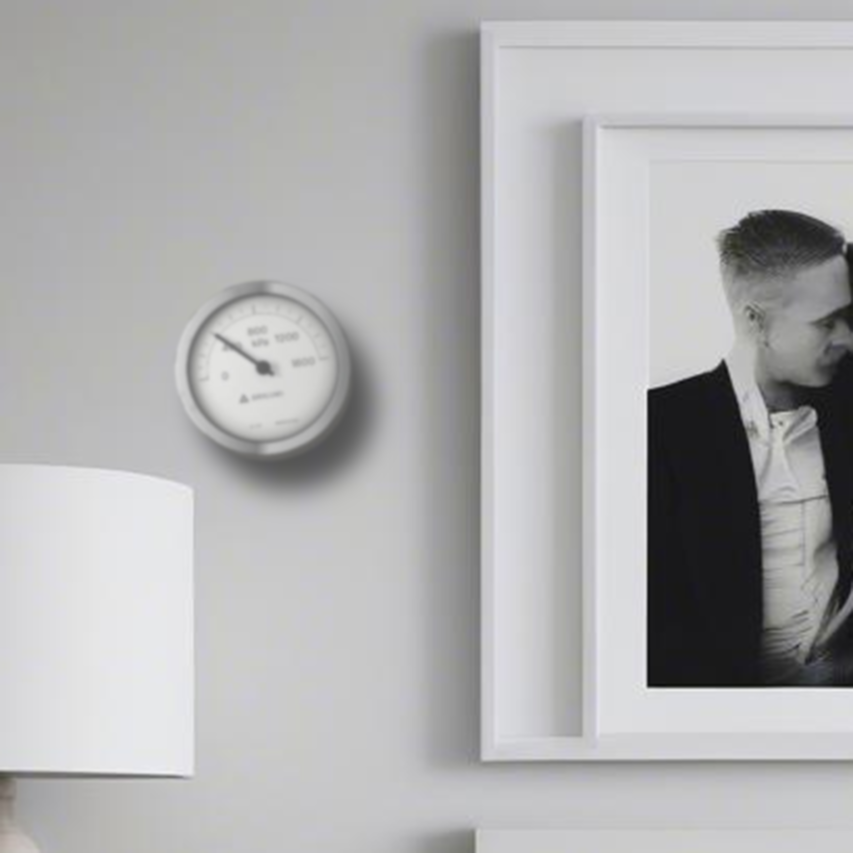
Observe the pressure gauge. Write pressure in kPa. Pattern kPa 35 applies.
kPa 400
